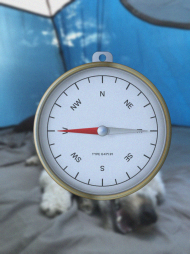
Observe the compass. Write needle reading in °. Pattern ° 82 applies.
° 270
